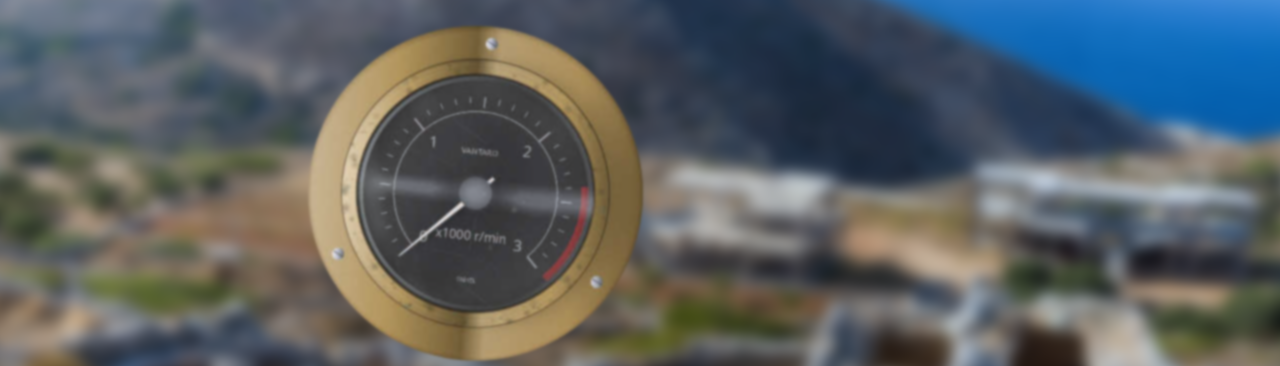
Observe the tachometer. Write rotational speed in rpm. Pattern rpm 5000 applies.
rpm 0
